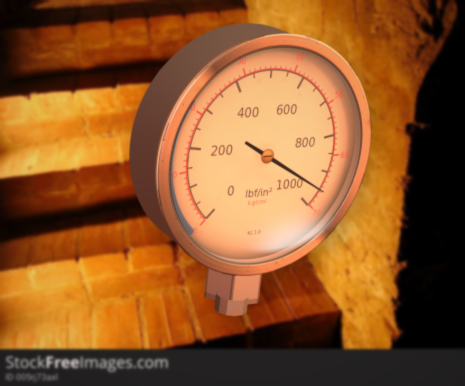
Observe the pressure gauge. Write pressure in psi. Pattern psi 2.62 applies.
psi 950
